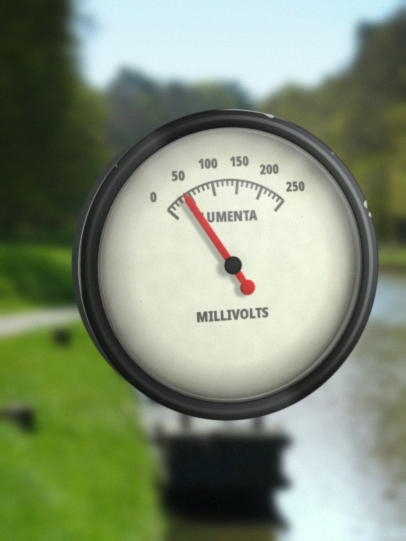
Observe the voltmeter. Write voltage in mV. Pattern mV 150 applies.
mV 40
